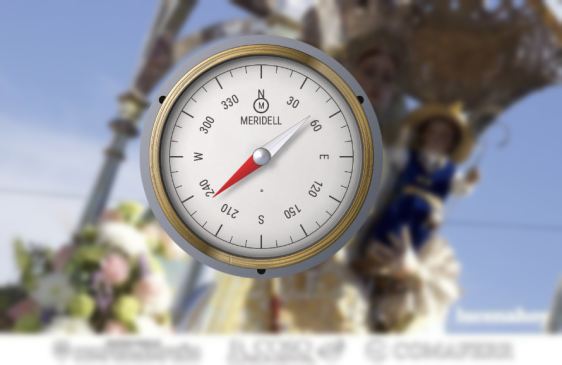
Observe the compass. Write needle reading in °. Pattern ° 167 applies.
° 230
